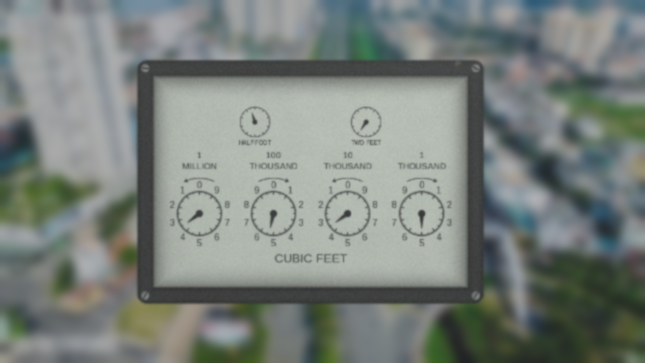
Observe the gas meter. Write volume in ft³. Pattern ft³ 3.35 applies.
ft³ 353500
